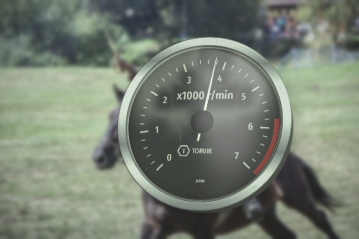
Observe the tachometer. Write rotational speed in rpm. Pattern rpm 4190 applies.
rpm 3800
